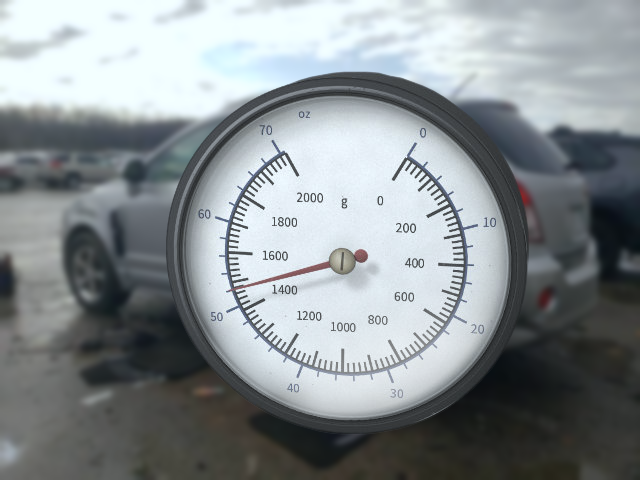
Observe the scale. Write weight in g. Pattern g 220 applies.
g 1480
